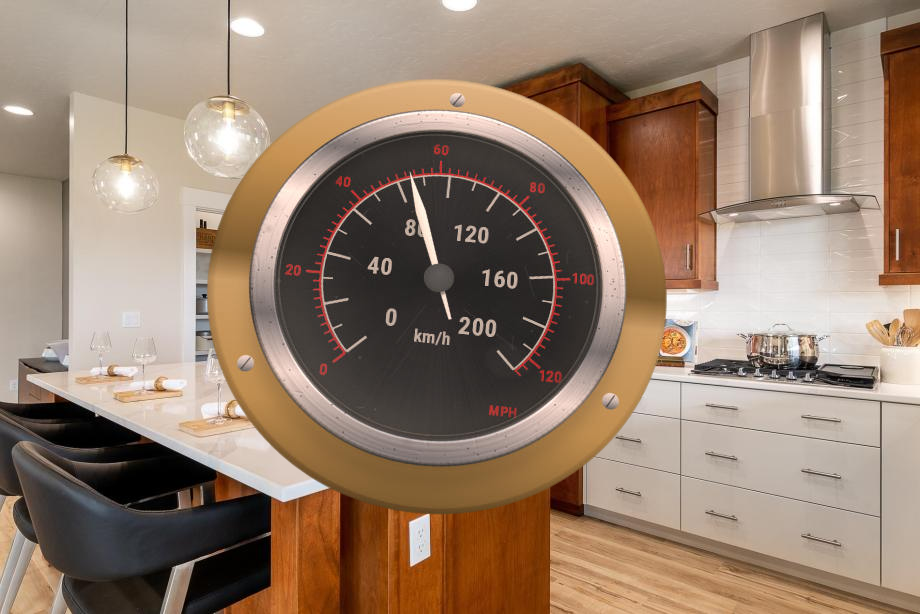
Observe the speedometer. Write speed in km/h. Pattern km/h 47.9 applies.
km/h 85
